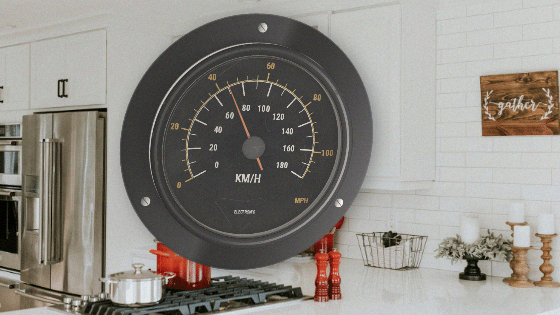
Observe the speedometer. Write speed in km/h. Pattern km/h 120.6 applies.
km/h 70
